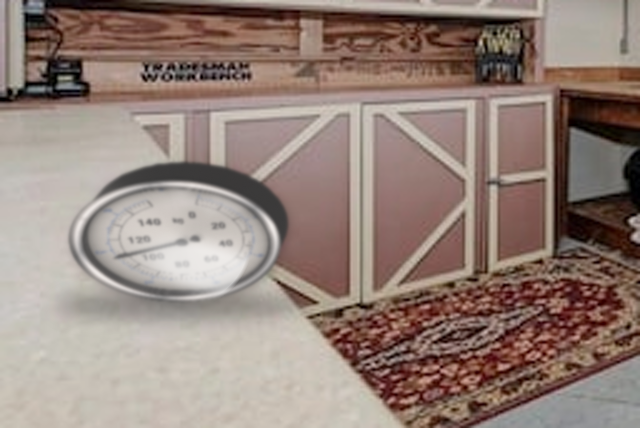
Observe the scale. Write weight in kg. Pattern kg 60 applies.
kg 110
